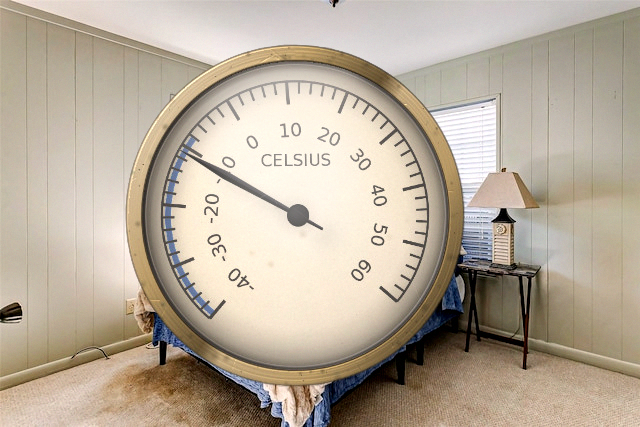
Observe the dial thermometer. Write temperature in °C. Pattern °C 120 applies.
°C -11
